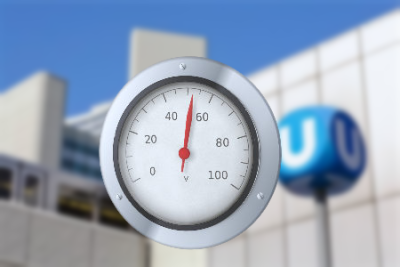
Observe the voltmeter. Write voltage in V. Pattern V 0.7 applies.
V 52.5
